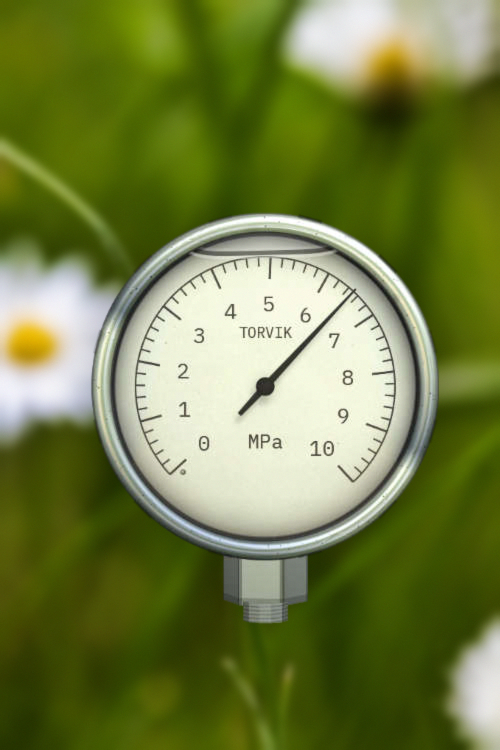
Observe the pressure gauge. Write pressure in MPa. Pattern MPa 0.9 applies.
MPa 6.5
